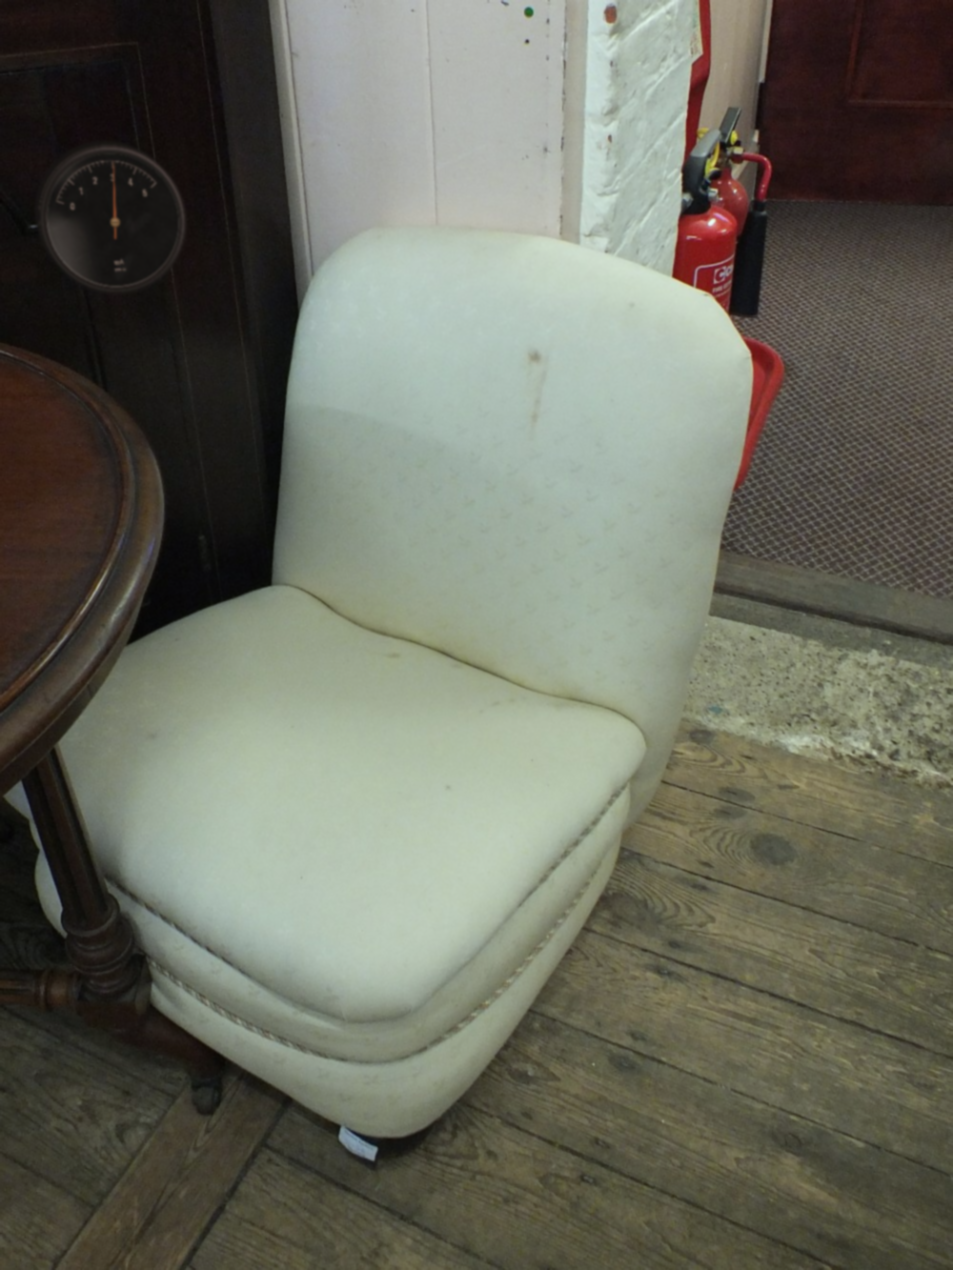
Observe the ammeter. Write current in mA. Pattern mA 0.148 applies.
mA 3
